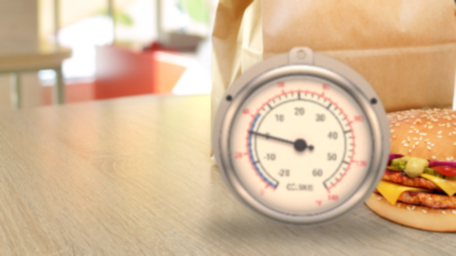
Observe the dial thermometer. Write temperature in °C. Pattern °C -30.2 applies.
°C 0
